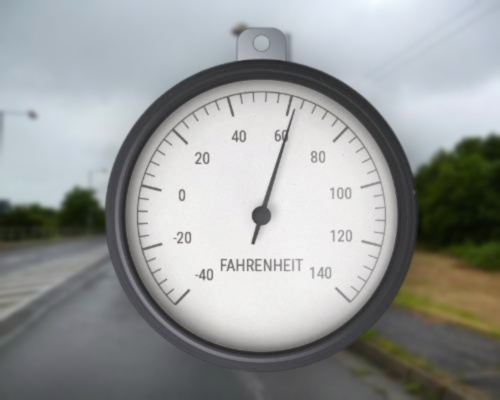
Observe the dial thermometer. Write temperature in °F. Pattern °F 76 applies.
°F 62
